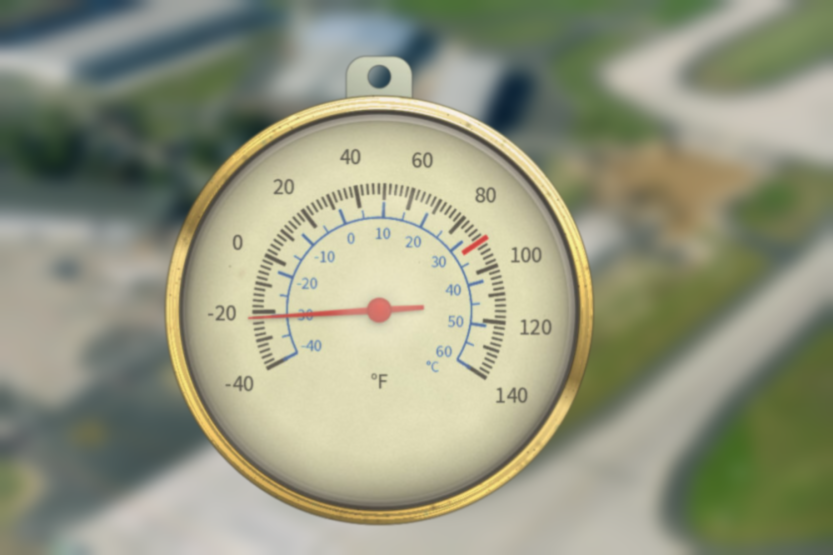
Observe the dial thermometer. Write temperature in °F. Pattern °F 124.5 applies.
°F -22
